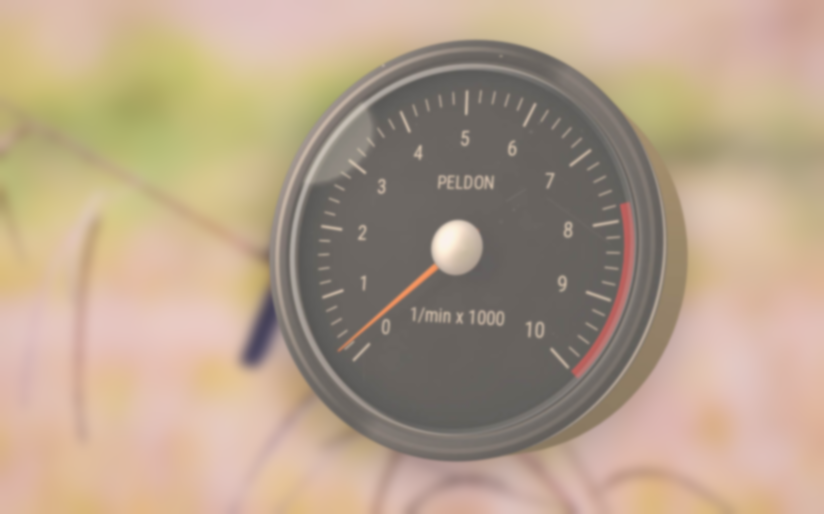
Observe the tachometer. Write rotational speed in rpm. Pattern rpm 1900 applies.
rpm 200
